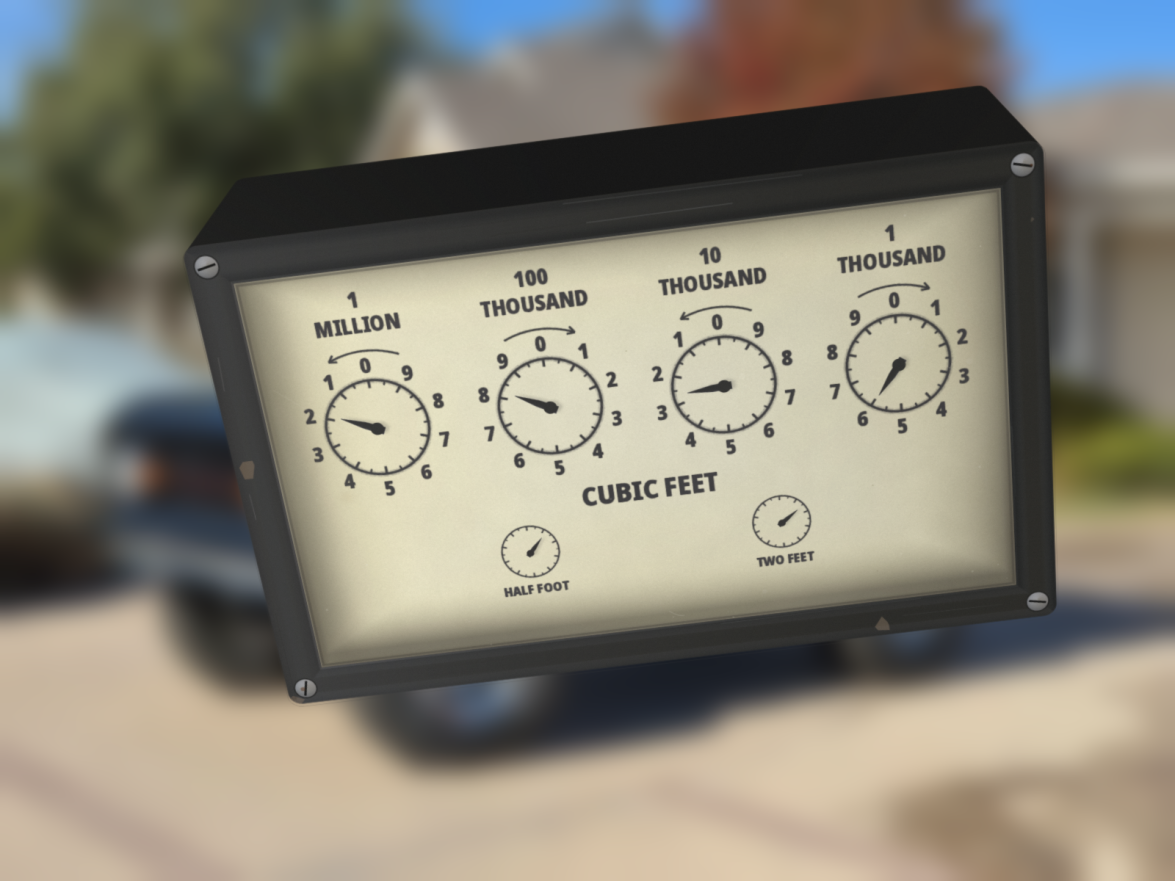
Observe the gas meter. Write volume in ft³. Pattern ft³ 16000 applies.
ft³ 182600
